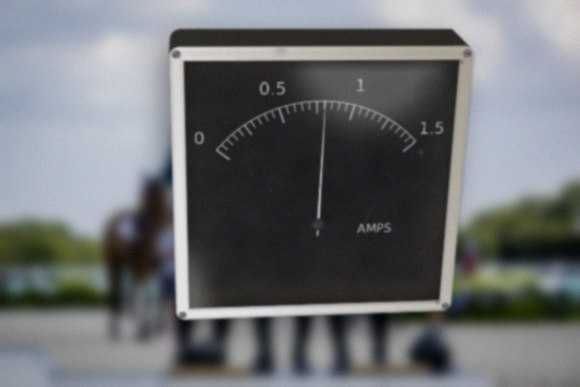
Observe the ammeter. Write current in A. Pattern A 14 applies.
A 0.8
